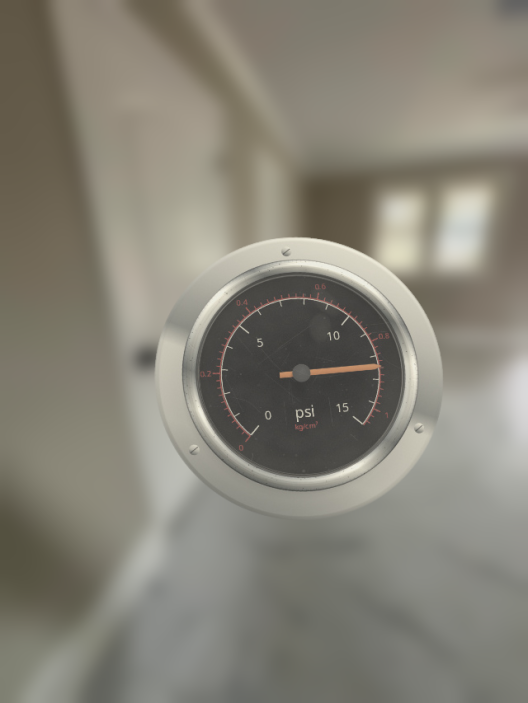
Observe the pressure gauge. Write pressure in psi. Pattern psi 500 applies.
psi 12.5
